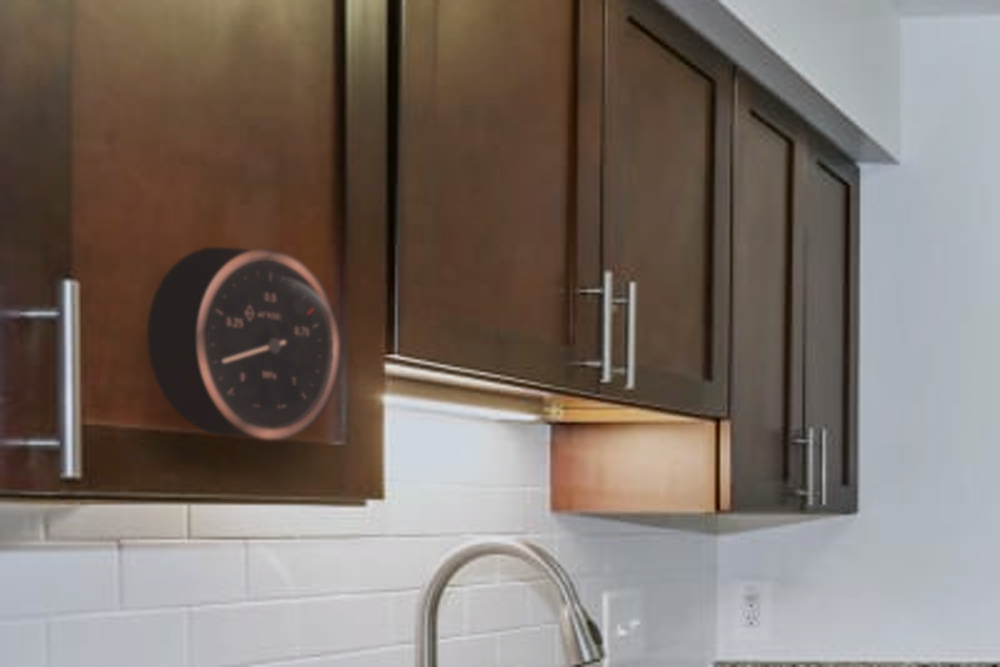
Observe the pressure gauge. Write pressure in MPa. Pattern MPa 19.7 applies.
MPa 0.1
